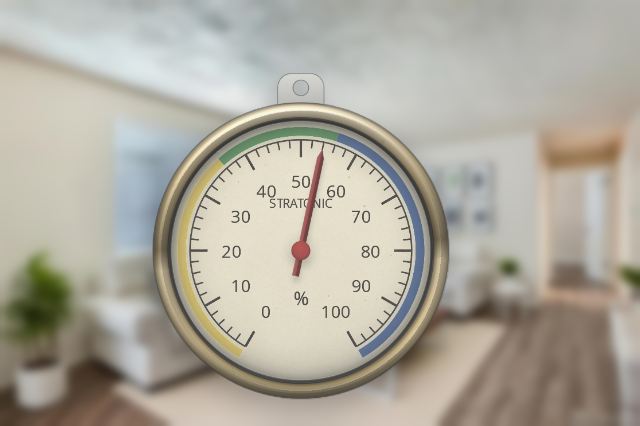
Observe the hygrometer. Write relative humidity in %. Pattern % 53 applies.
% 54
